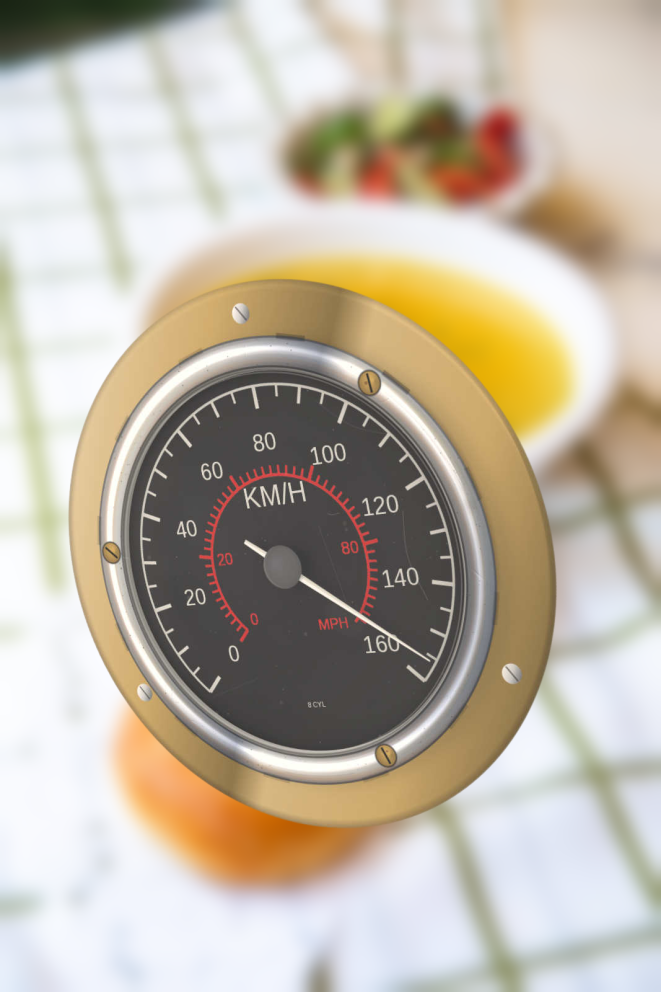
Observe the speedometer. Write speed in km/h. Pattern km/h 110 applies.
km/h 155
